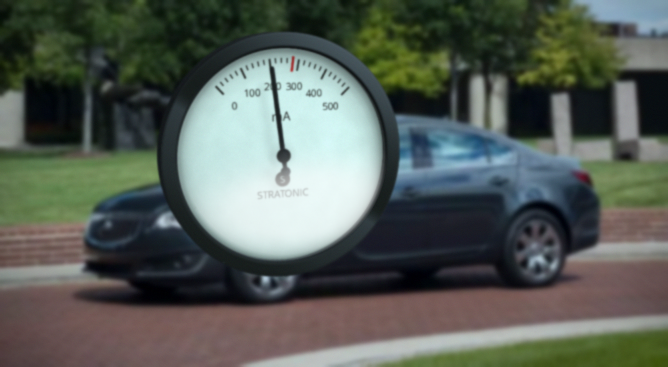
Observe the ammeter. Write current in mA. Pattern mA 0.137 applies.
mA 200
